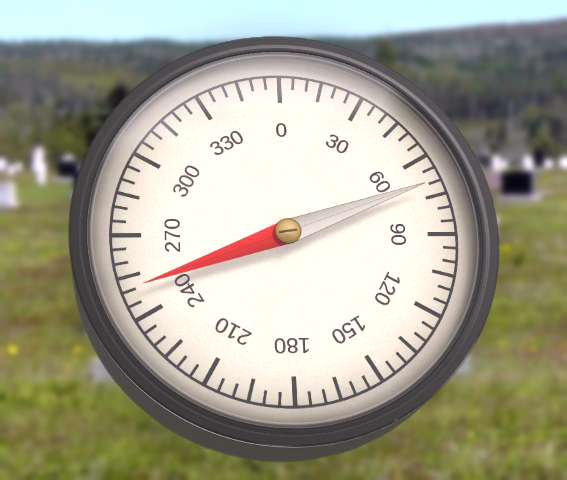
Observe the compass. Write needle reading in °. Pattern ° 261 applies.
° 250
